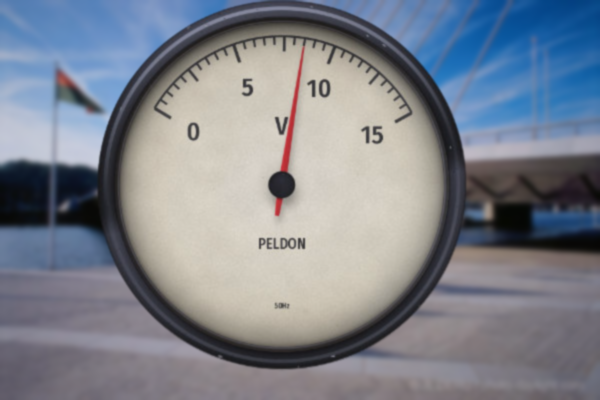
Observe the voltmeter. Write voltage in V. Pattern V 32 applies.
V 8.5
